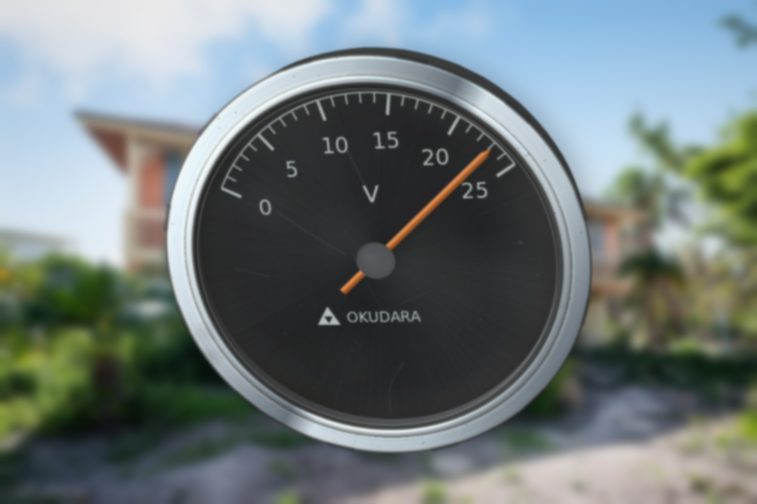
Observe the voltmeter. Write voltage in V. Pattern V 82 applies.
V 23
